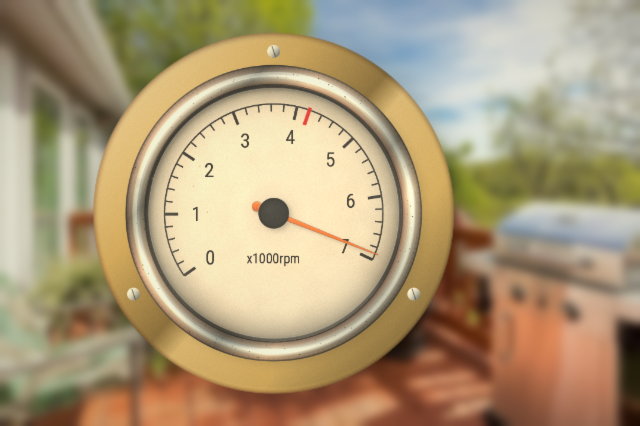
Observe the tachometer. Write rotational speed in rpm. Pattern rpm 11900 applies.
rpm 6900
